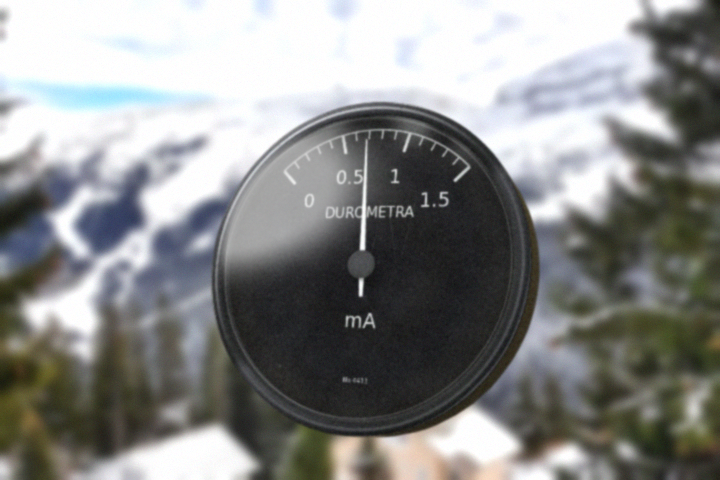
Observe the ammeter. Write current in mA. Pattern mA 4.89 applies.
mA 0.7
